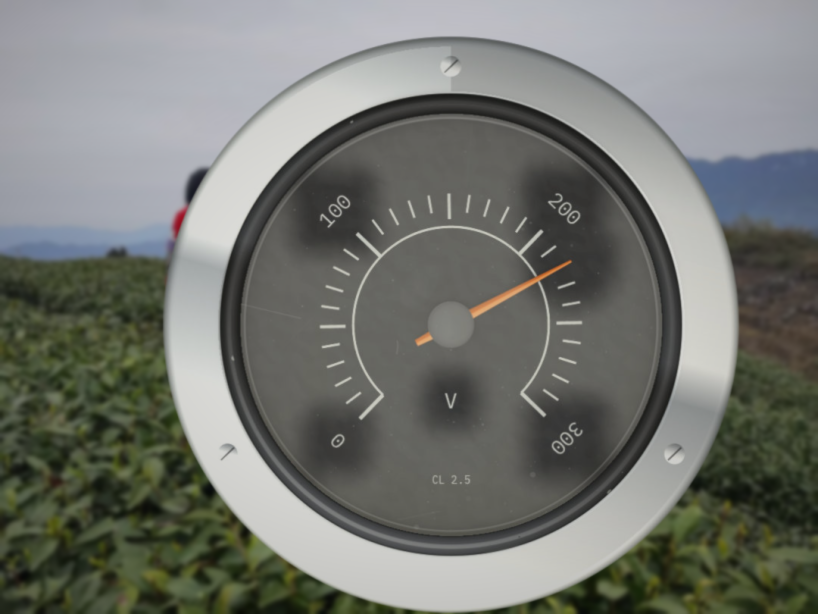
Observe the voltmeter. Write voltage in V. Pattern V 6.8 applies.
V 220
